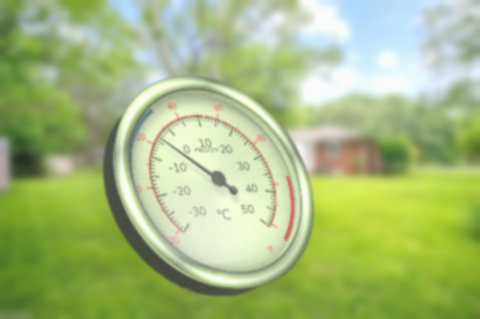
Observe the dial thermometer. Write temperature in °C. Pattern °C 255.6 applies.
°C -5
